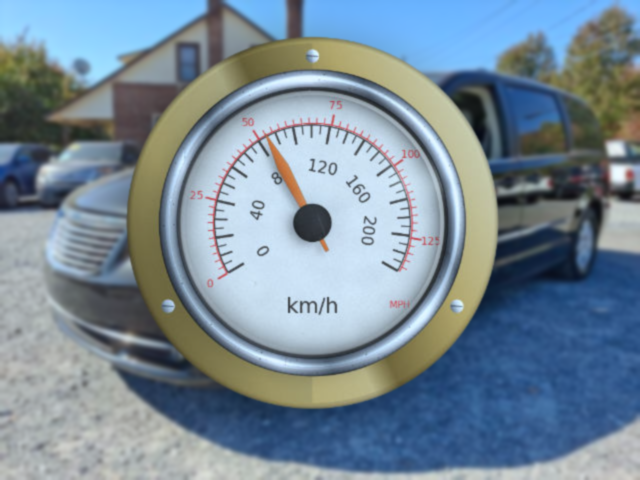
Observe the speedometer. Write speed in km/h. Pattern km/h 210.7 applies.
km/h 85
